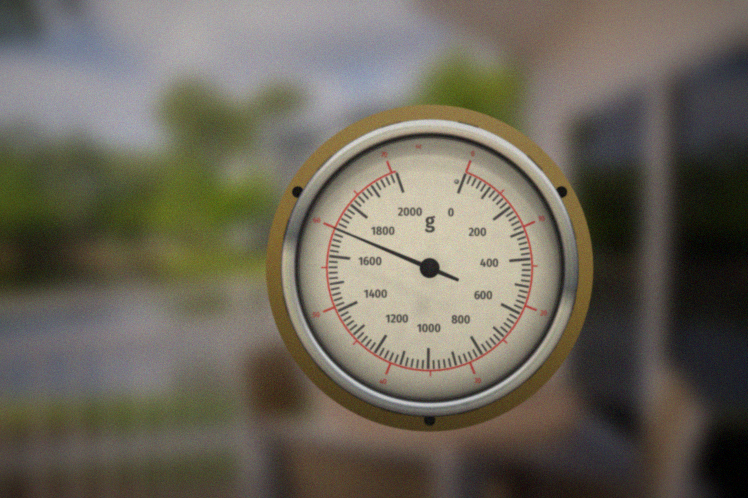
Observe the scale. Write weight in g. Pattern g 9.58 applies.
g 1700
